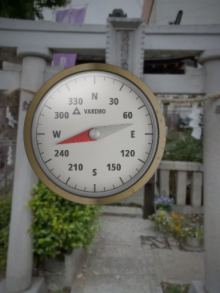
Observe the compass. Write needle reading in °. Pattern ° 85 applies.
° 255
